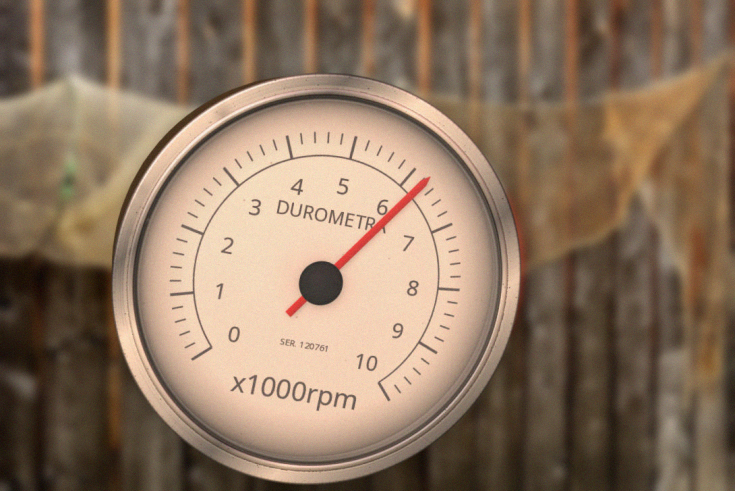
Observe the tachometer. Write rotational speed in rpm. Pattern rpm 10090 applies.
rpm 6200
